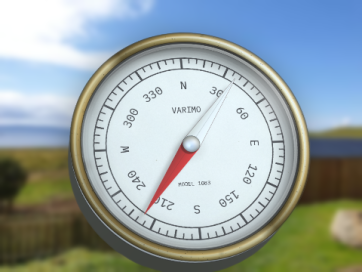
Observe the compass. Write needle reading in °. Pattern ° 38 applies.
° 217.5
